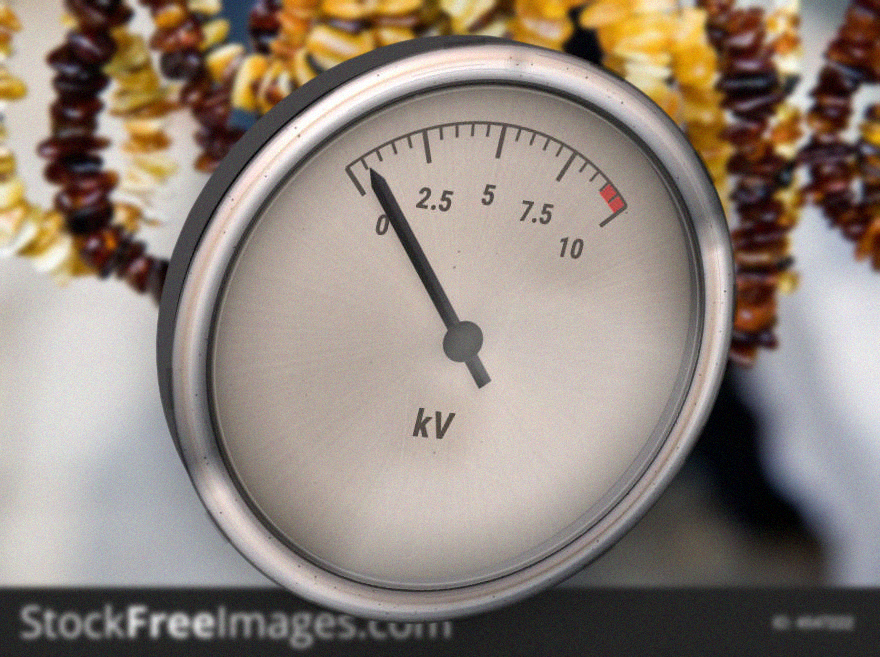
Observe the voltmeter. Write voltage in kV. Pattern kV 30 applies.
kV 0.5
